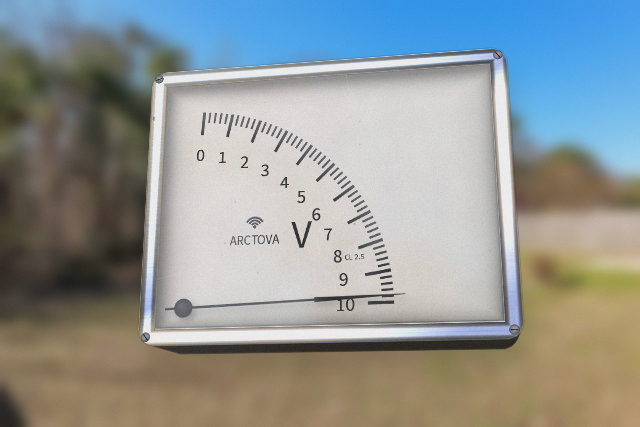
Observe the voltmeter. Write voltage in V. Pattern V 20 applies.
V 9.8
